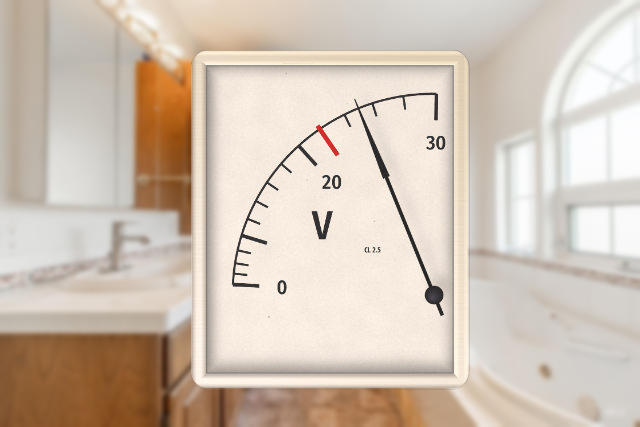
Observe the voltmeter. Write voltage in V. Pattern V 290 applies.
V 25
